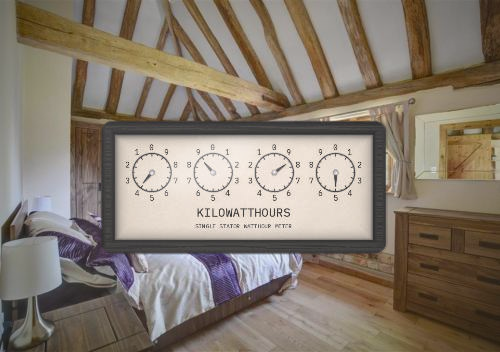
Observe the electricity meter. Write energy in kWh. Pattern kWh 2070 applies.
kWh 3885
